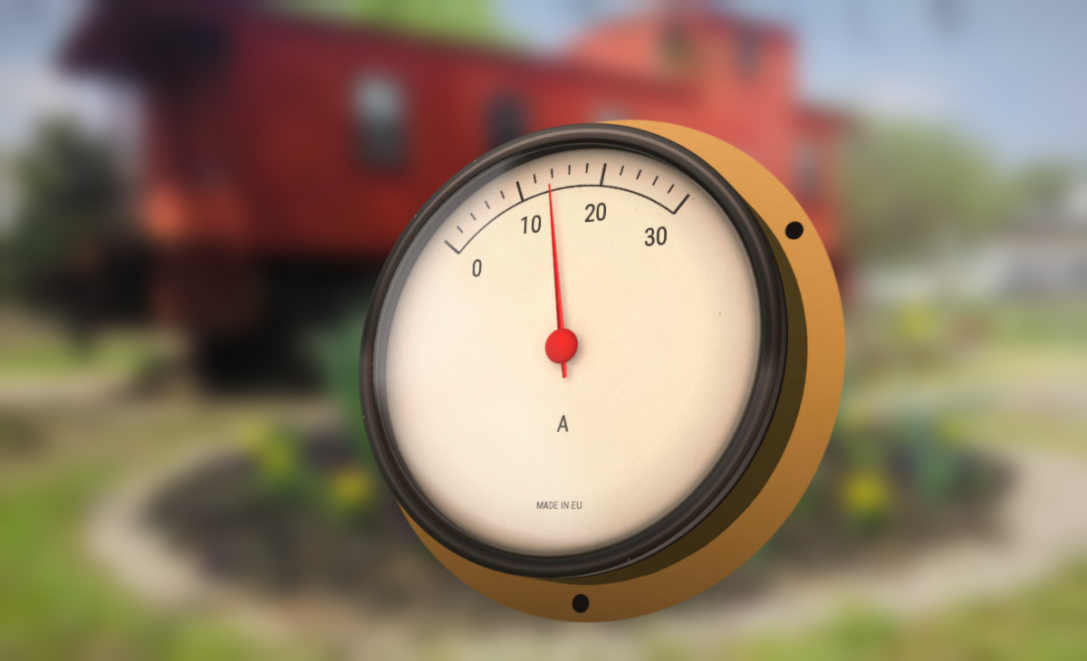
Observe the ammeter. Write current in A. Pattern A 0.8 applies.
A 14
